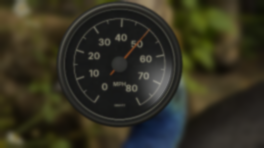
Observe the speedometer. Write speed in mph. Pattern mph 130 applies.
mph 50
